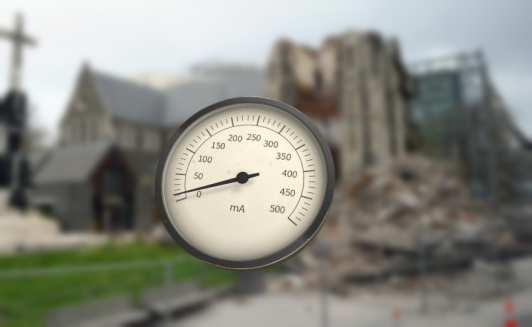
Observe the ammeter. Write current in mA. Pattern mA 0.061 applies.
mA 10
